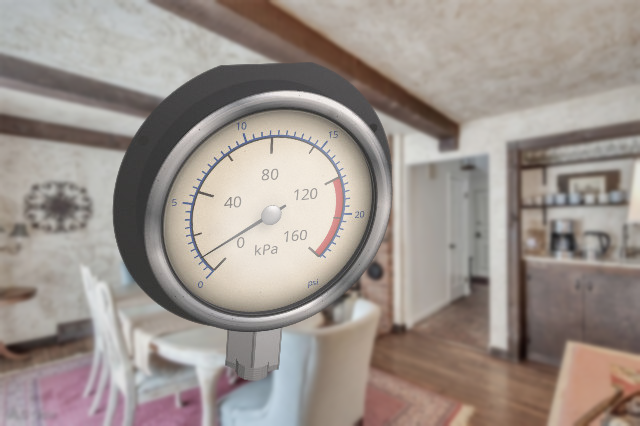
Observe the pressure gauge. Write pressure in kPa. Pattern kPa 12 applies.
kPa 10
